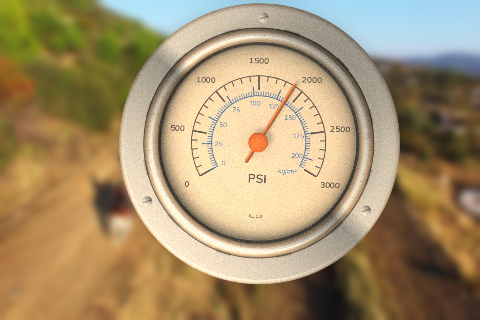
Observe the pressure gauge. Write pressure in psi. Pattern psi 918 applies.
psi 1900
